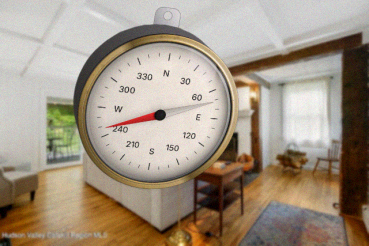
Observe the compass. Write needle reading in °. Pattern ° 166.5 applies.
° 250
